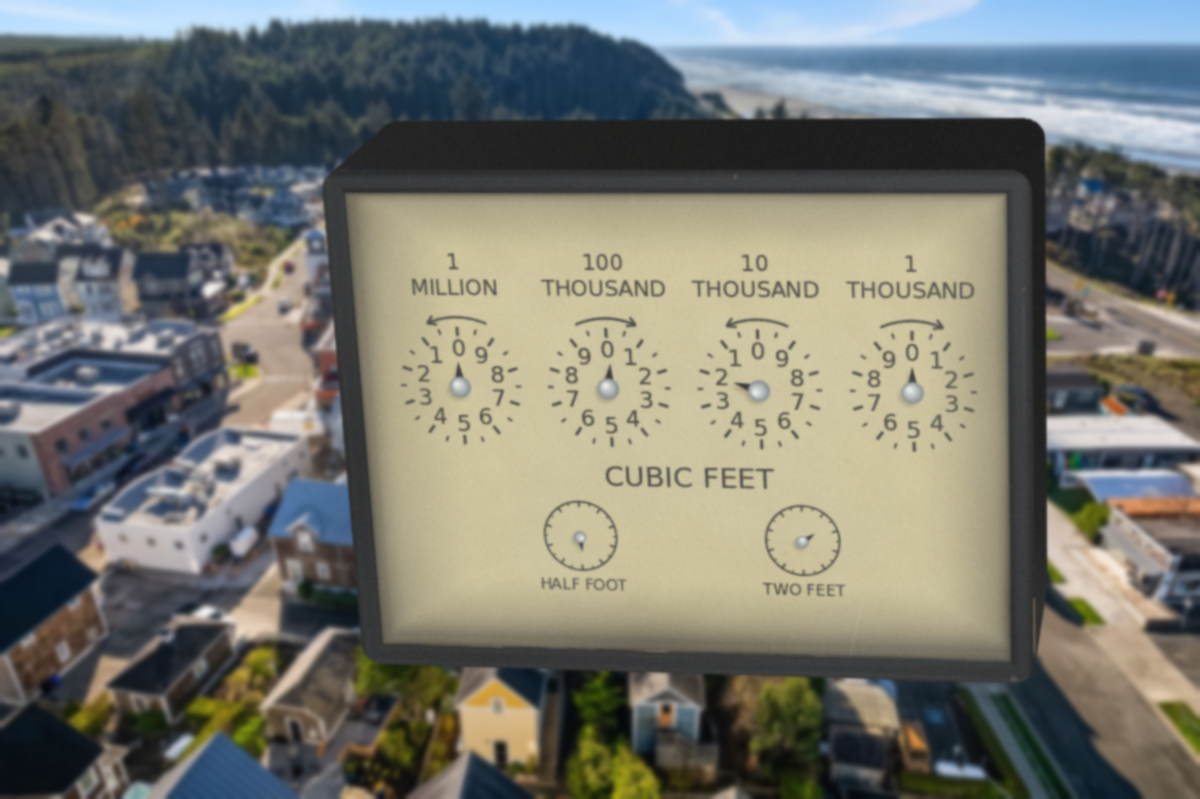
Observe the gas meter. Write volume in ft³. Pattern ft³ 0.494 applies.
ft³ 2000
